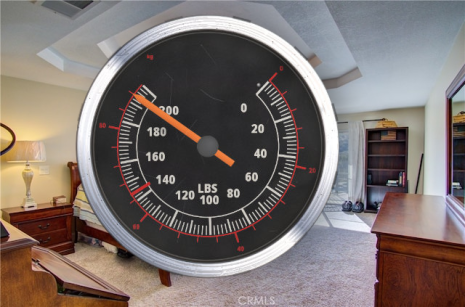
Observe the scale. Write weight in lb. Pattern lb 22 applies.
lb 194
